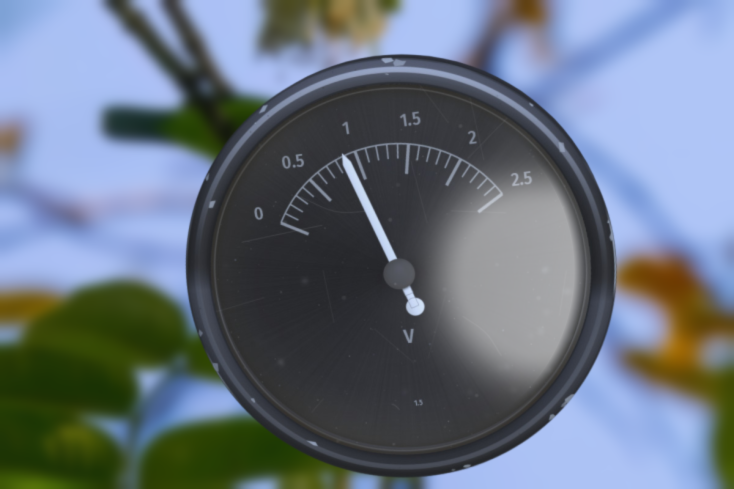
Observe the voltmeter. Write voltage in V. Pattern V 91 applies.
V 0.9
